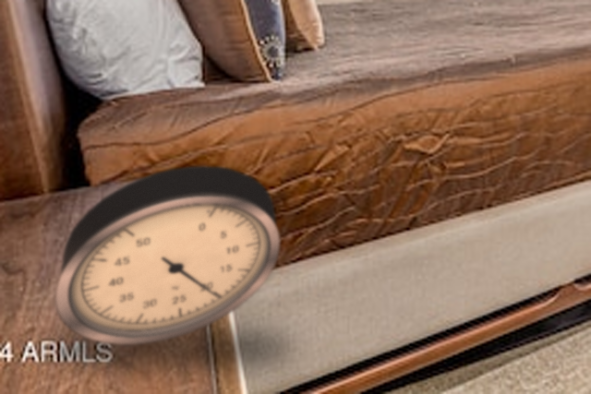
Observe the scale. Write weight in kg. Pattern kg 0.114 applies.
kg 20
